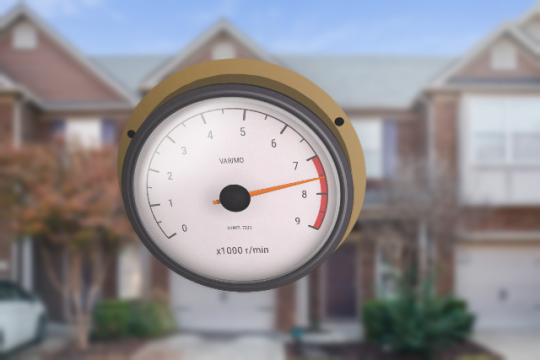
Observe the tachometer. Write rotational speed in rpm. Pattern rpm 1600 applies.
rpm 7500
